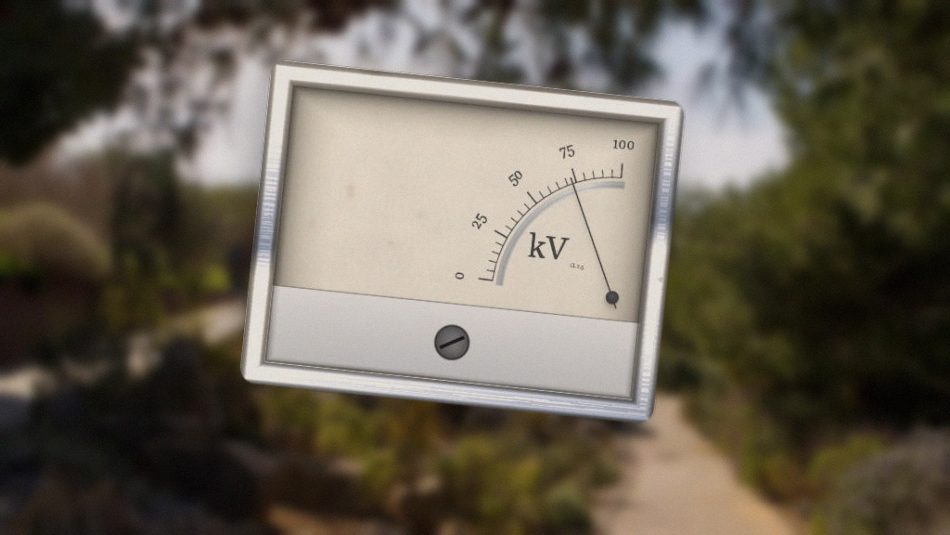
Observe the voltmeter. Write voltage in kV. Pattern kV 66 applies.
kV 72.5
